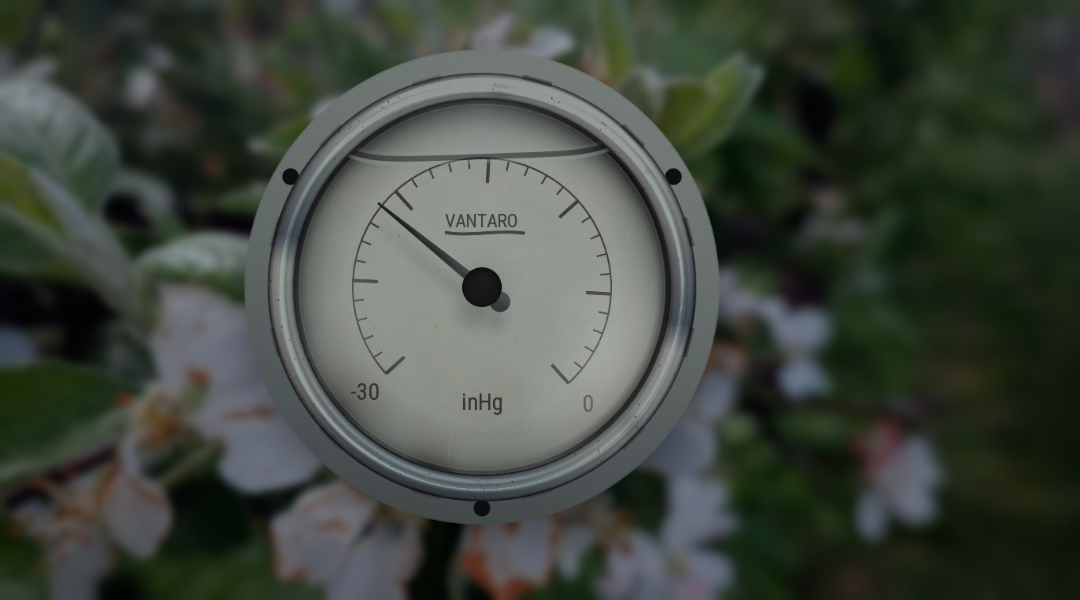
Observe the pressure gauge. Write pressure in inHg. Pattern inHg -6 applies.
inHg -21
